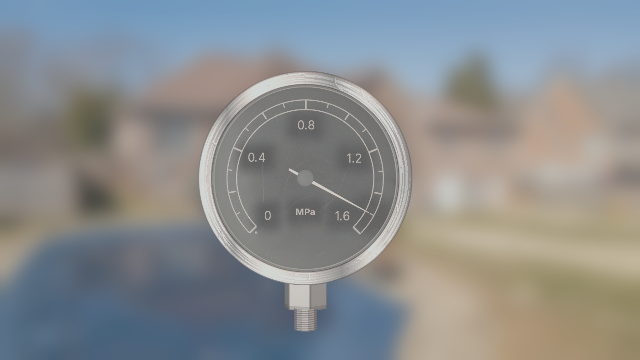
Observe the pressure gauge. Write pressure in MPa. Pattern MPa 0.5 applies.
MPa 1.5
